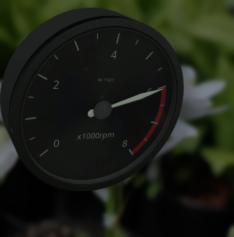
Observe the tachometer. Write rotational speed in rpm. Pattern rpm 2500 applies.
rpm 6000
